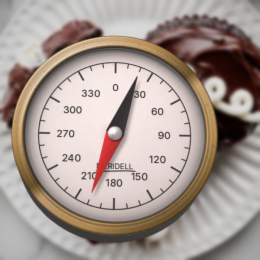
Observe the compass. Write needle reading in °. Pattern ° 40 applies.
° 200
